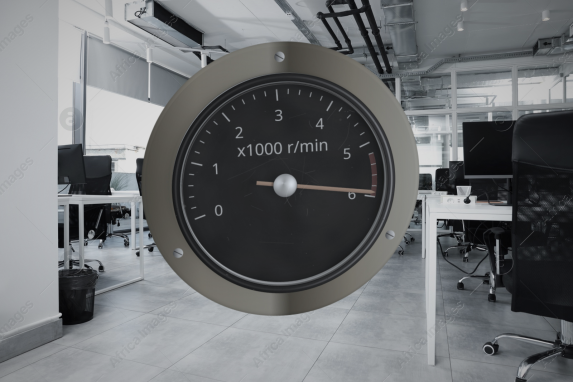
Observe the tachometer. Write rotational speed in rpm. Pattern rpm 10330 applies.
rpm 5900
